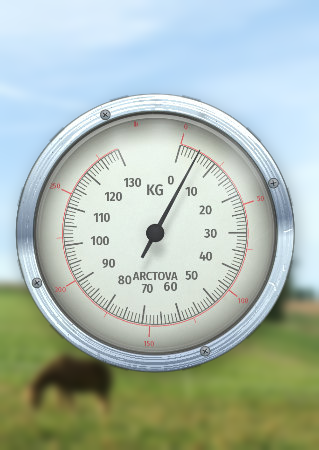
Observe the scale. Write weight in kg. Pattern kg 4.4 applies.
kg 5
